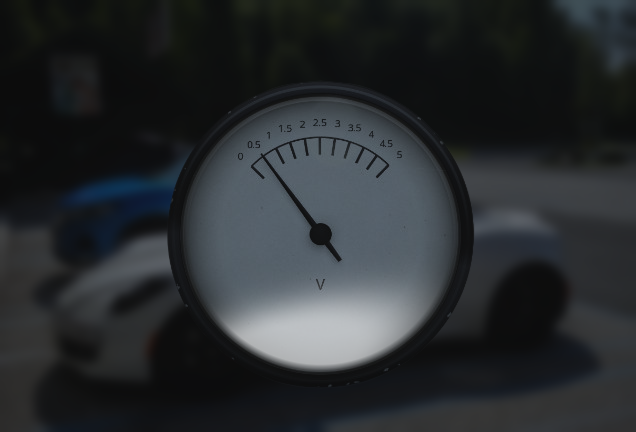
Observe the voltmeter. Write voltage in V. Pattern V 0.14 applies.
V 0.5
